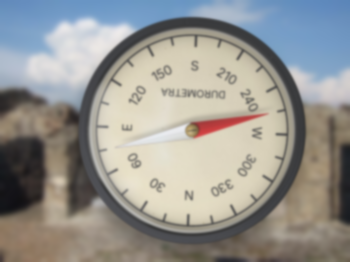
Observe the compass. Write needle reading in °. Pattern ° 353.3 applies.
° 255
